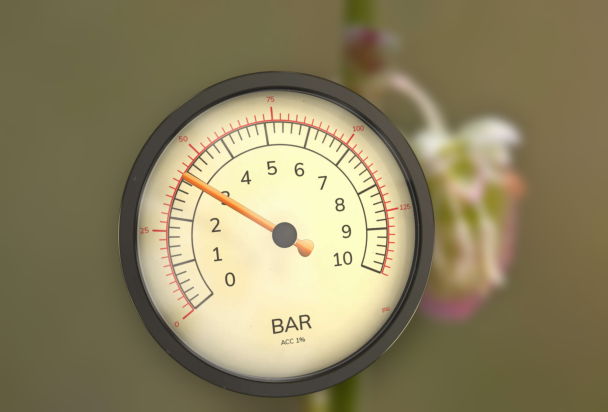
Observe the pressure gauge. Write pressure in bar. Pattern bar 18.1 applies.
bar 2.9
